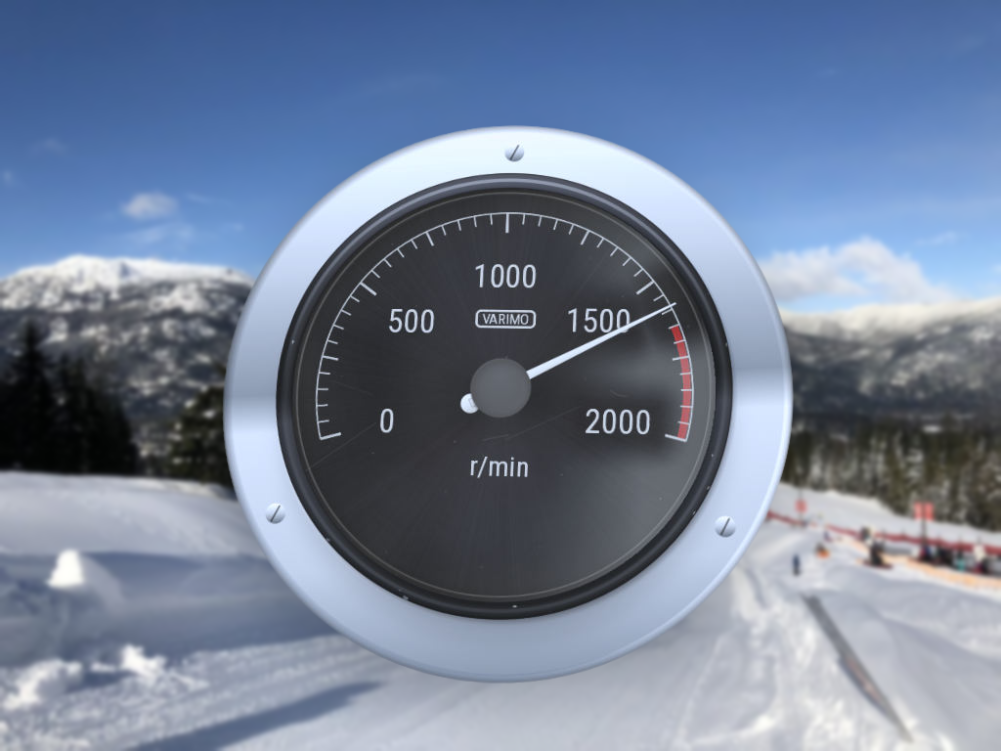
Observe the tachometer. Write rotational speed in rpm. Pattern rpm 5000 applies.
rpm 1600
